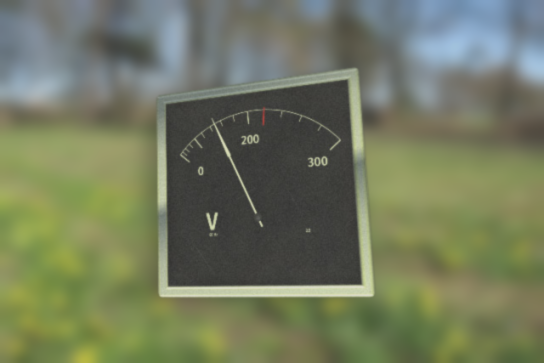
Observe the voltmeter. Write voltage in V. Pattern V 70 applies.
V 150
